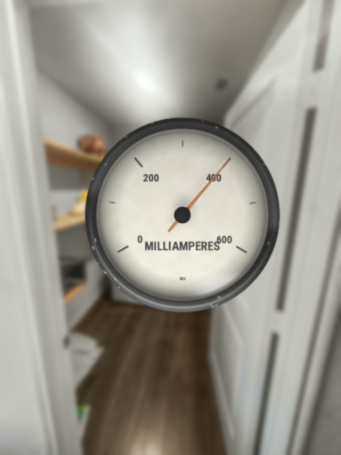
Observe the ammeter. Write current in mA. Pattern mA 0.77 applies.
mA 400
